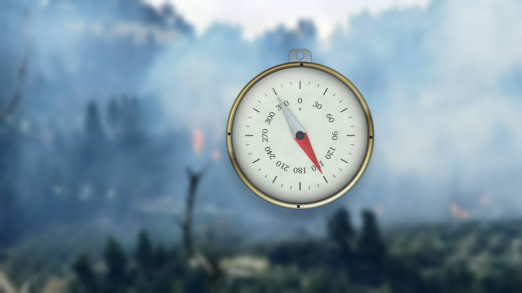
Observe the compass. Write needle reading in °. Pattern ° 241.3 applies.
° 150
